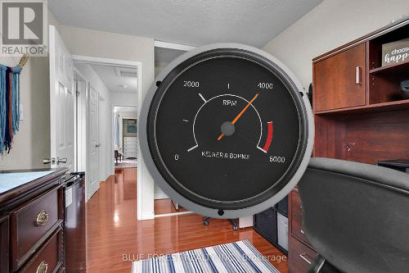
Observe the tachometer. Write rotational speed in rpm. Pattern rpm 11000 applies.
rpm 4000
